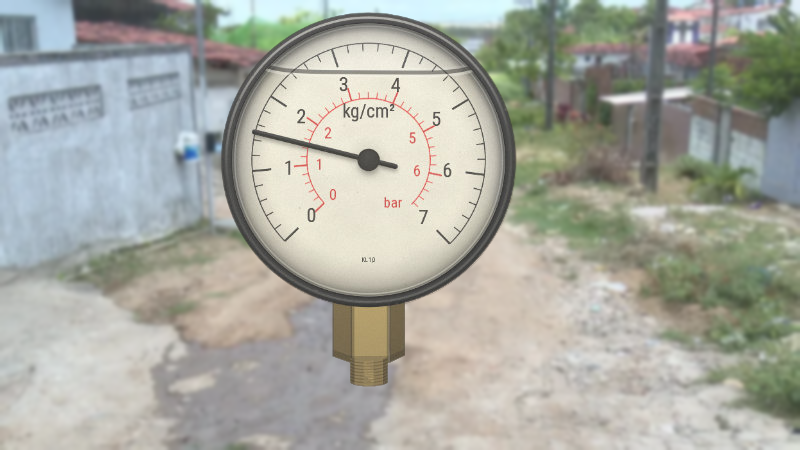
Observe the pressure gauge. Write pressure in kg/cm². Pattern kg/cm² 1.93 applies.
kg/cm² 1.5
